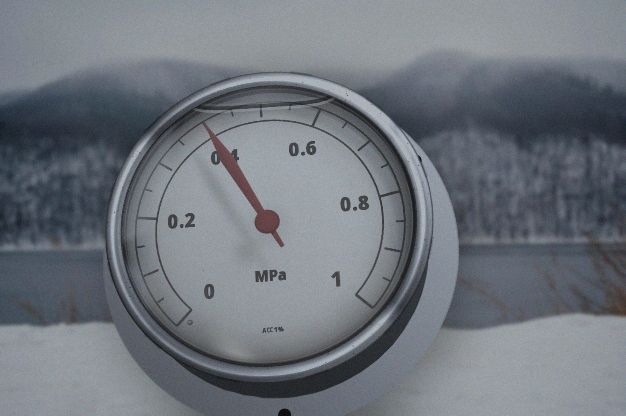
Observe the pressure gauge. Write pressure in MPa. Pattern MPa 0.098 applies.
MPa 0.4
